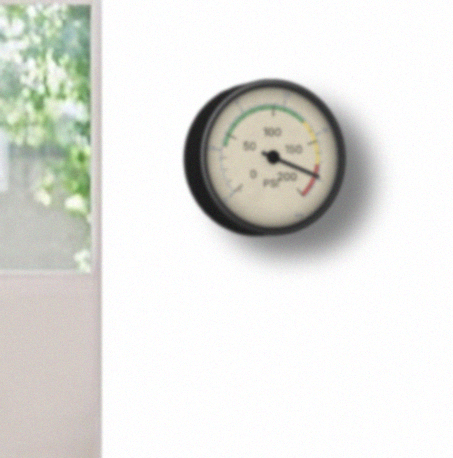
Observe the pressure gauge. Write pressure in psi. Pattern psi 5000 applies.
psi 180
